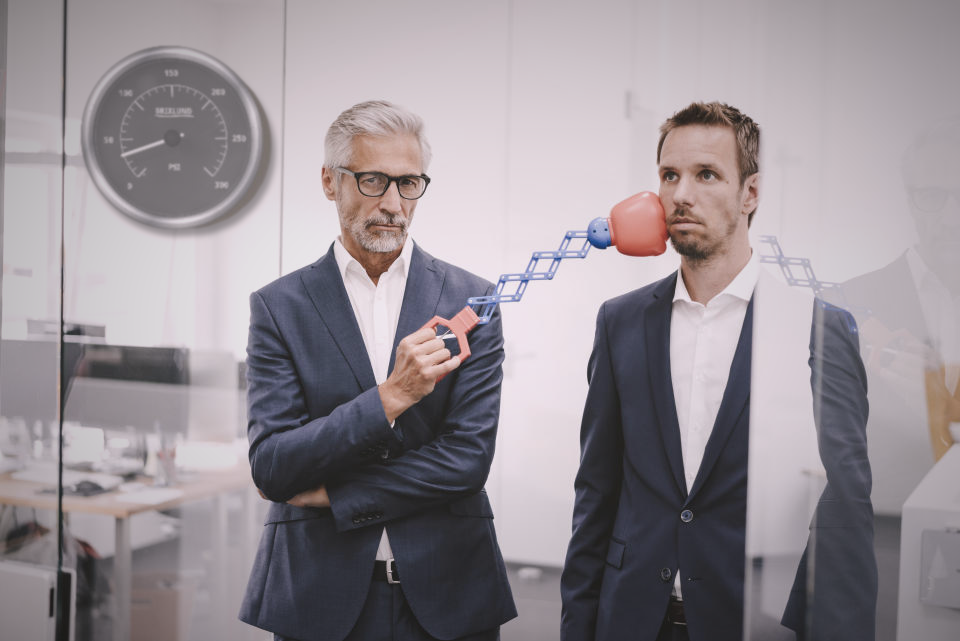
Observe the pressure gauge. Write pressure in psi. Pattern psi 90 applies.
psi 30
